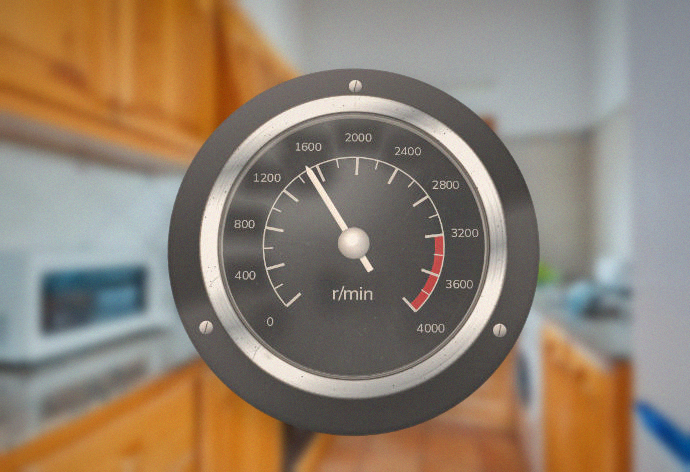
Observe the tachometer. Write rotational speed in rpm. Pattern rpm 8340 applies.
rpm 1500
